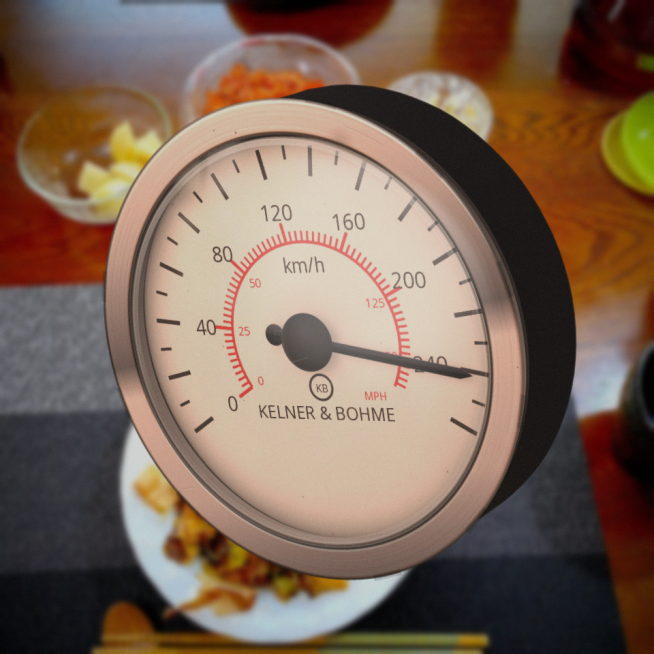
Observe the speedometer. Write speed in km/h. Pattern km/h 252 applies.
km/h 240
